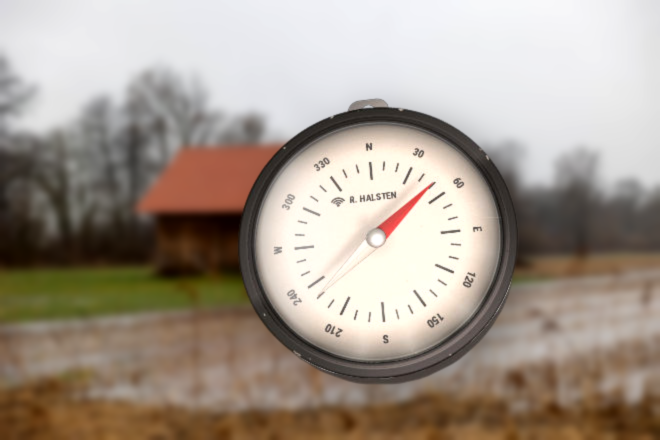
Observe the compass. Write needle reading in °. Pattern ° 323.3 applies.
° 50
